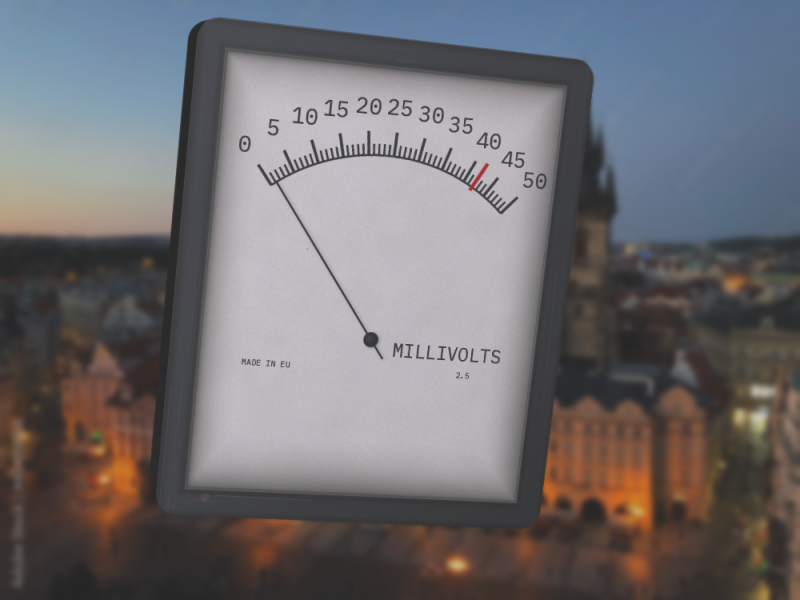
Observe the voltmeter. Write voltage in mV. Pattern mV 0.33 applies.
mV 1
